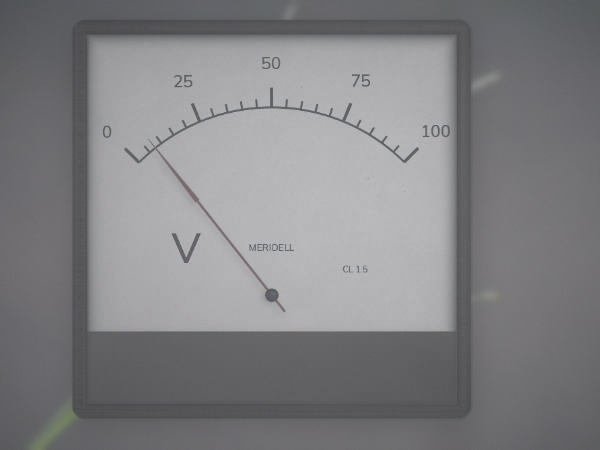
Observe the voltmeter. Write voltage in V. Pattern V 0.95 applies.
V 7.5
